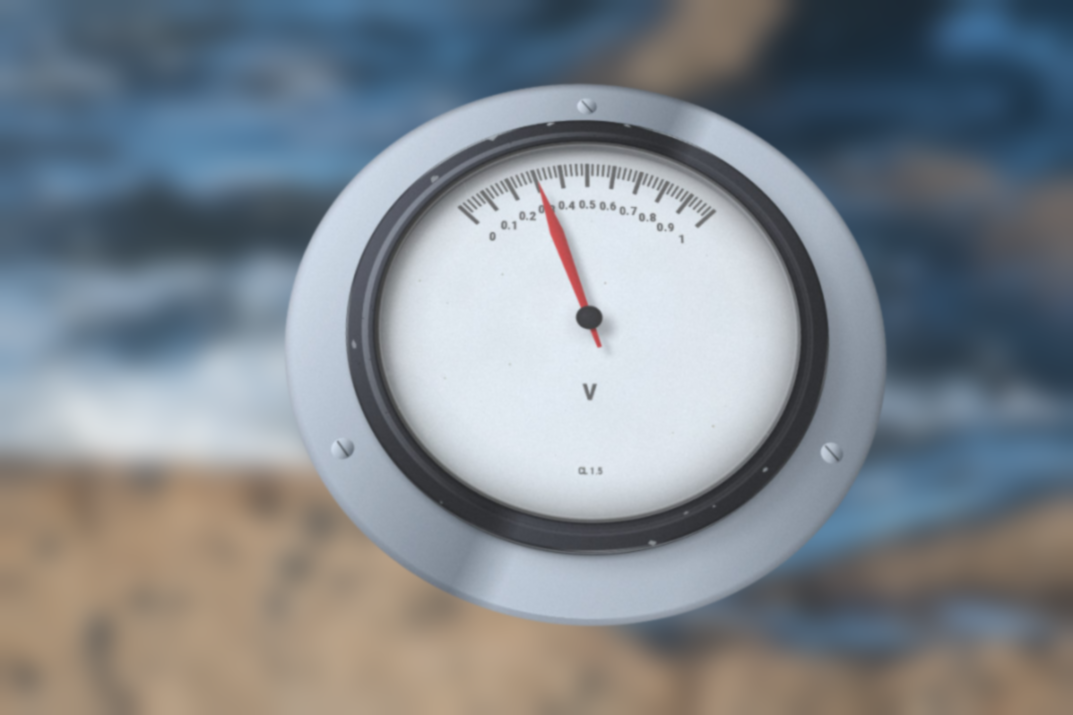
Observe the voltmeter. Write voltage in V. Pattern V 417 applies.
V 0.3
